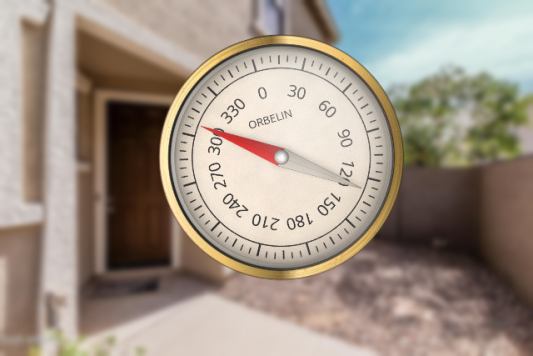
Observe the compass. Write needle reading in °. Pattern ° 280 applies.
° 307.5
